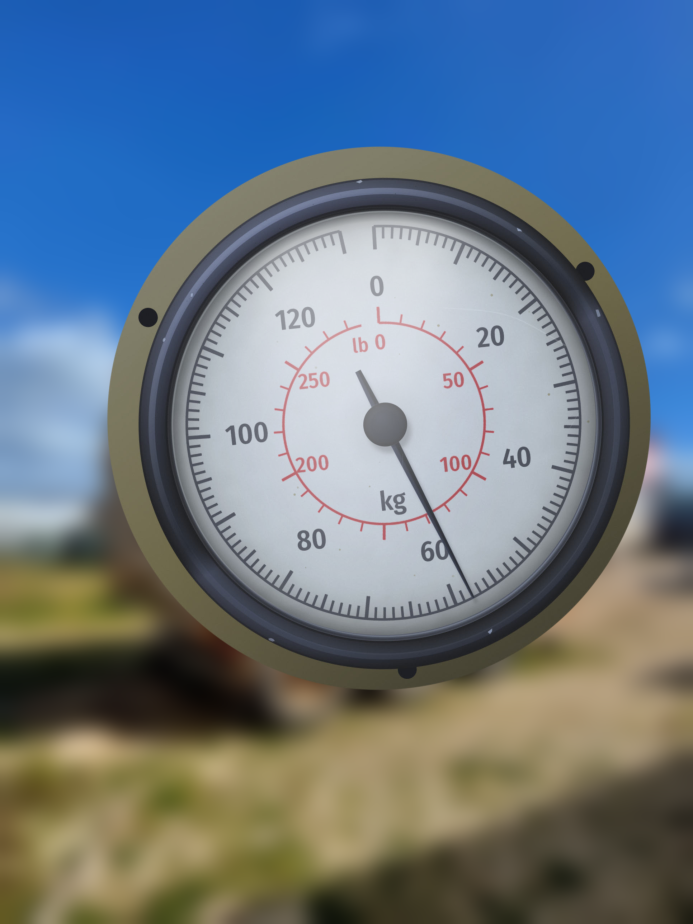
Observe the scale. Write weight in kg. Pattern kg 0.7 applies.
kg 58
